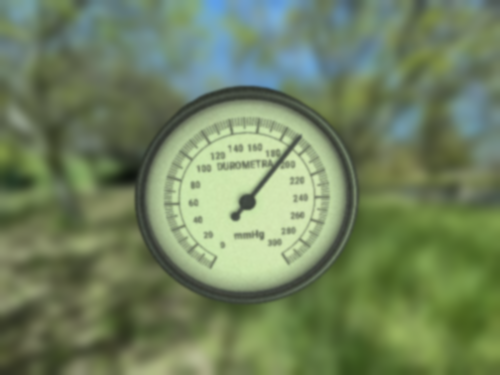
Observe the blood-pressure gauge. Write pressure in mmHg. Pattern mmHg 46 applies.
mmHg 190
